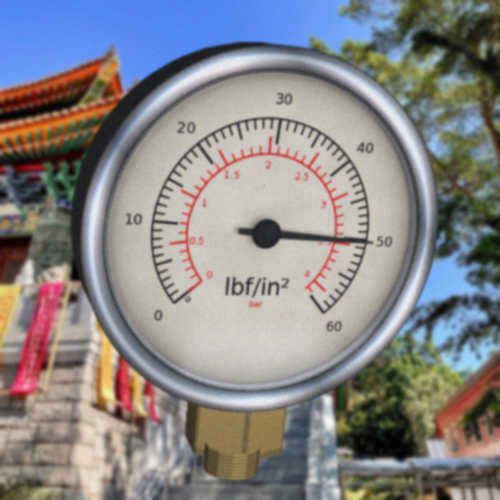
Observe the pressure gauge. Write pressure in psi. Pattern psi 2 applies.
psi 50
